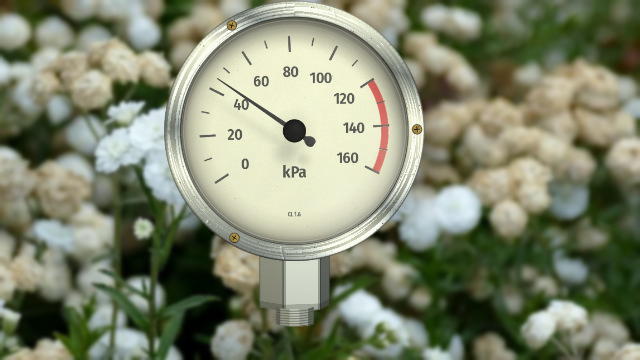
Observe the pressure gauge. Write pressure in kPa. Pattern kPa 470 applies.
kPa 45
